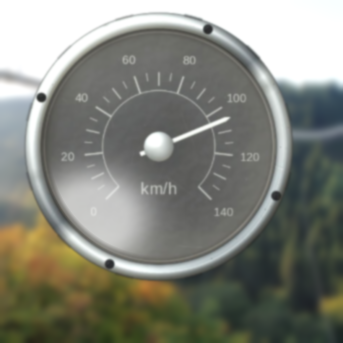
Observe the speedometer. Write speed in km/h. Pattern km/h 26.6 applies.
km/h 105
